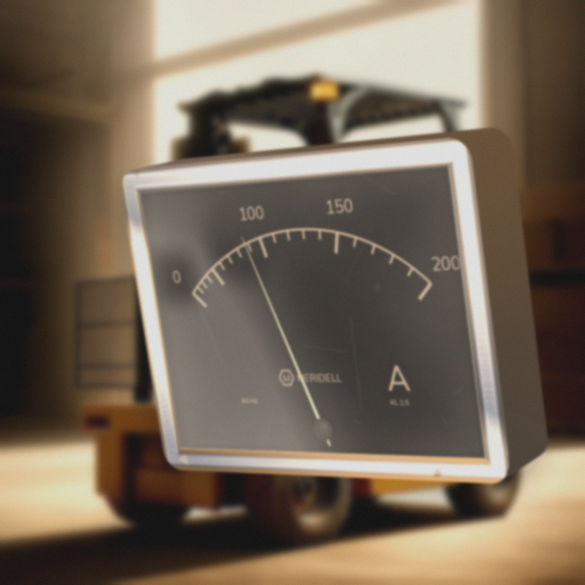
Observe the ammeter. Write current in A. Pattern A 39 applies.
A 90
